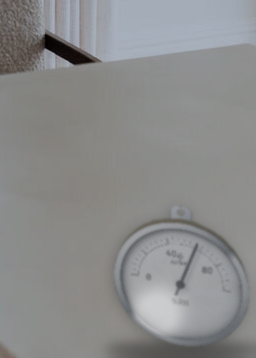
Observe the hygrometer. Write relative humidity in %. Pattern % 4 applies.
% 60
